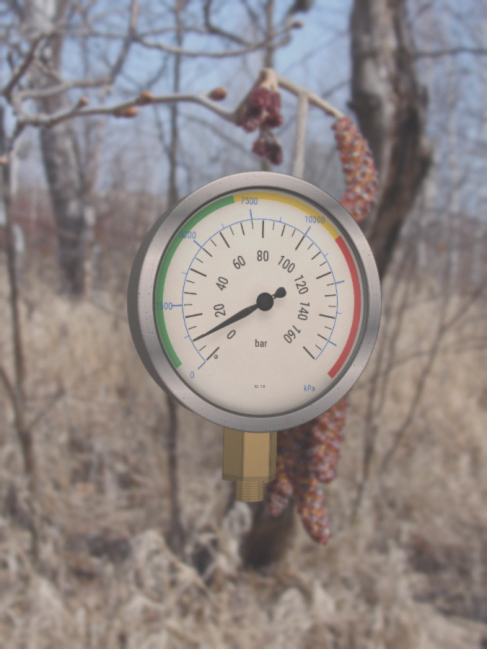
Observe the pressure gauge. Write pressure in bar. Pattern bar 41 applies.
bar 10
